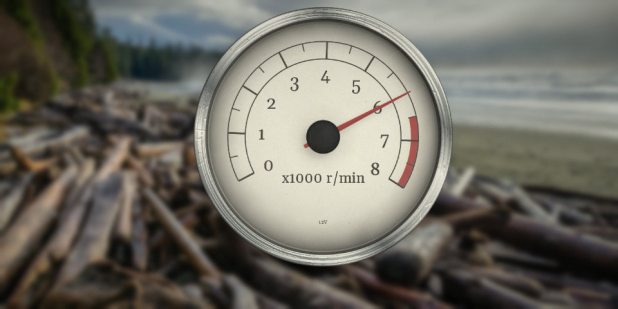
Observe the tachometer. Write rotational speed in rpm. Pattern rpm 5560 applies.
rpm 6000
